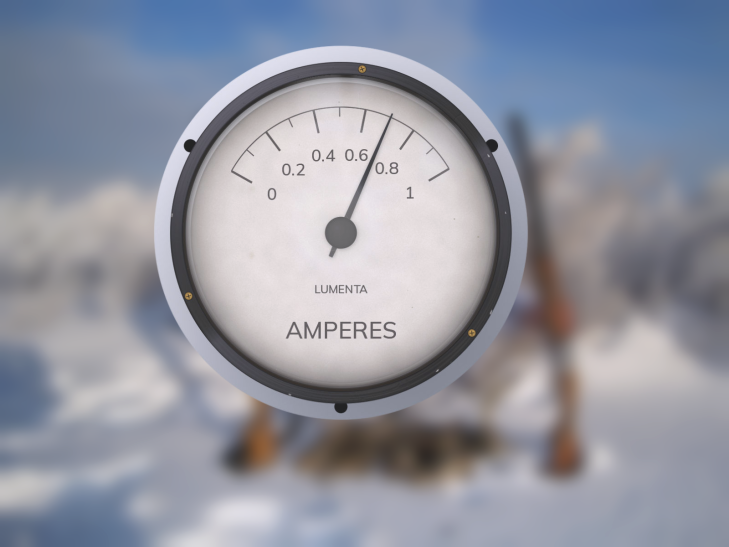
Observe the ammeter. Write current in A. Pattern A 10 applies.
A 0.7
